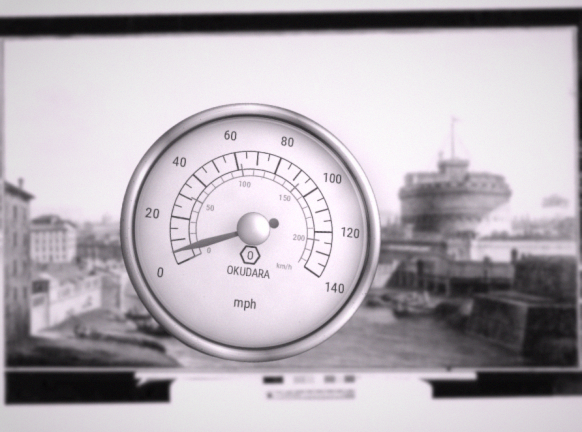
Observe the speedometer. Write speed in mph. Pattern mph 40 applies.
mph 5
